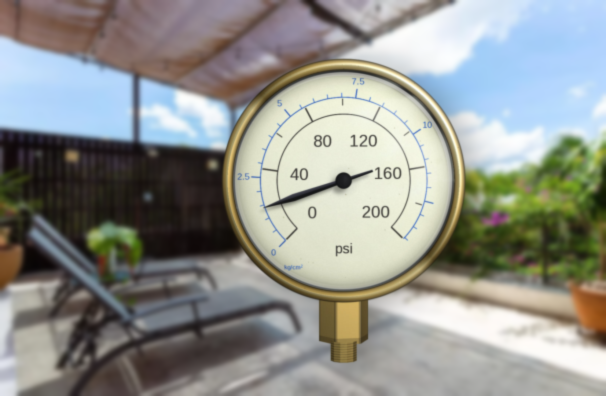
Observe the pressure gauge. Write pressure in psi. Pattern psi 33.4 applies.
psi 20
